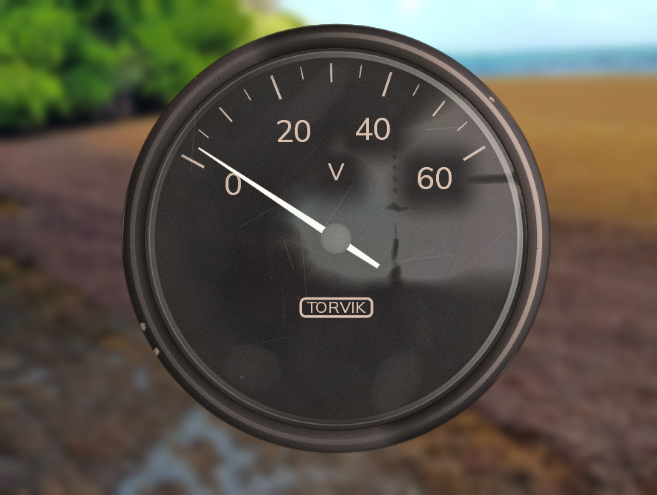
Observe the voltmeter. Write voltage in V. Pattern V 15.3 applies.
V 2.5
